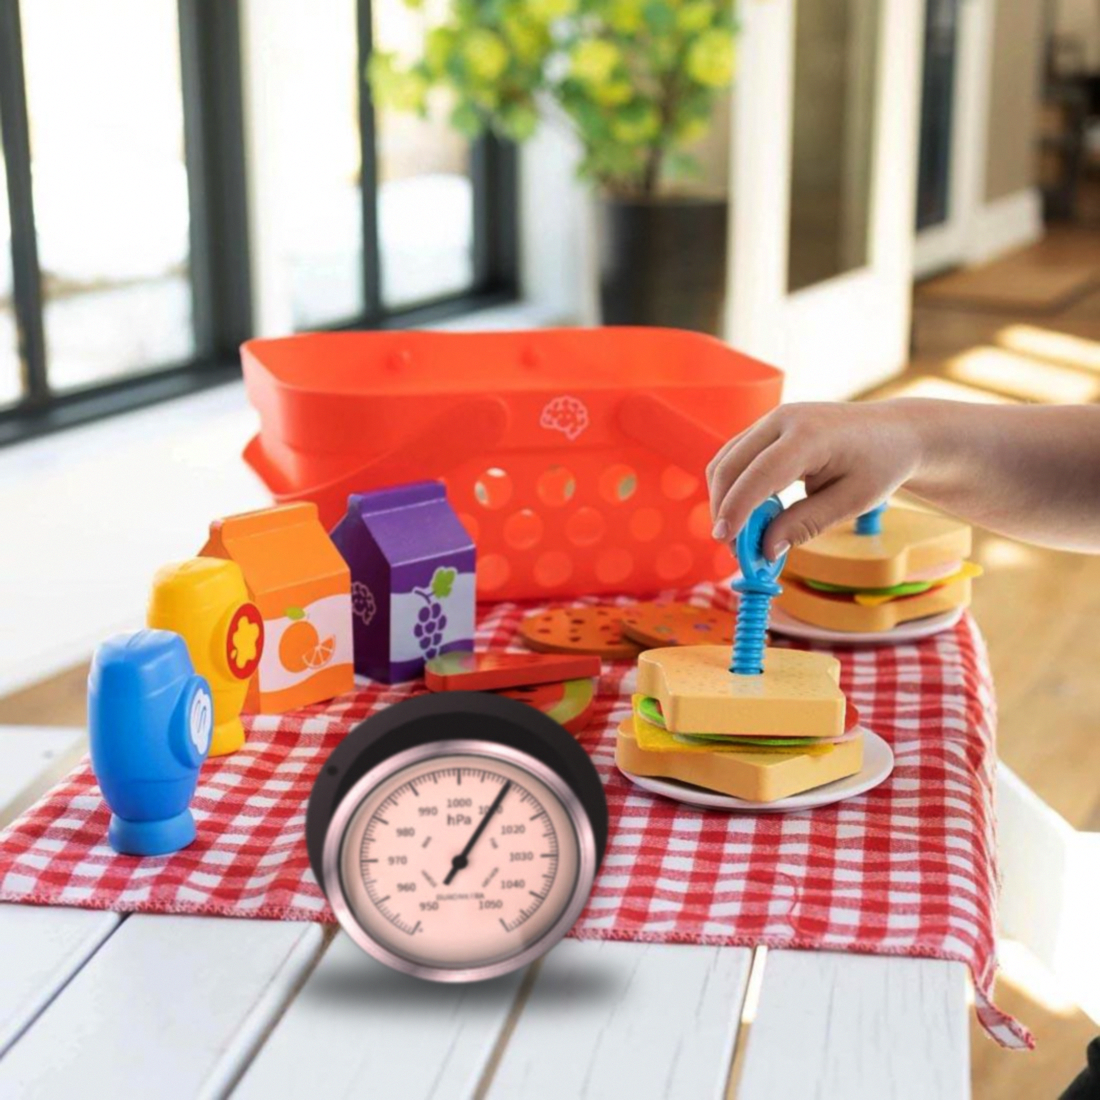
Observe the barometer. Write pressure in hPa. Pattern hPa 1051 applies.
hPa 1010
